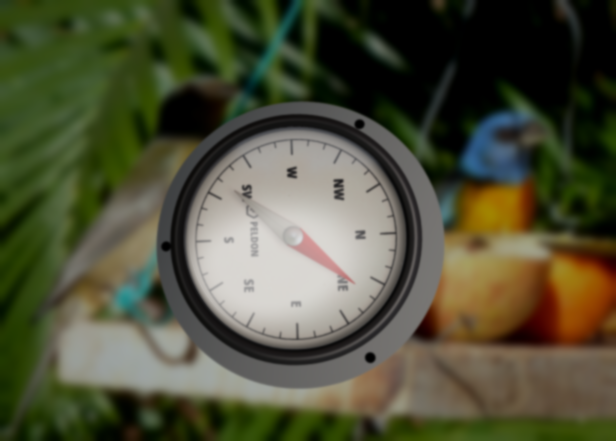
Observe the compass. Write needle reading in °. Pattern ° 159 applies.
° 40
